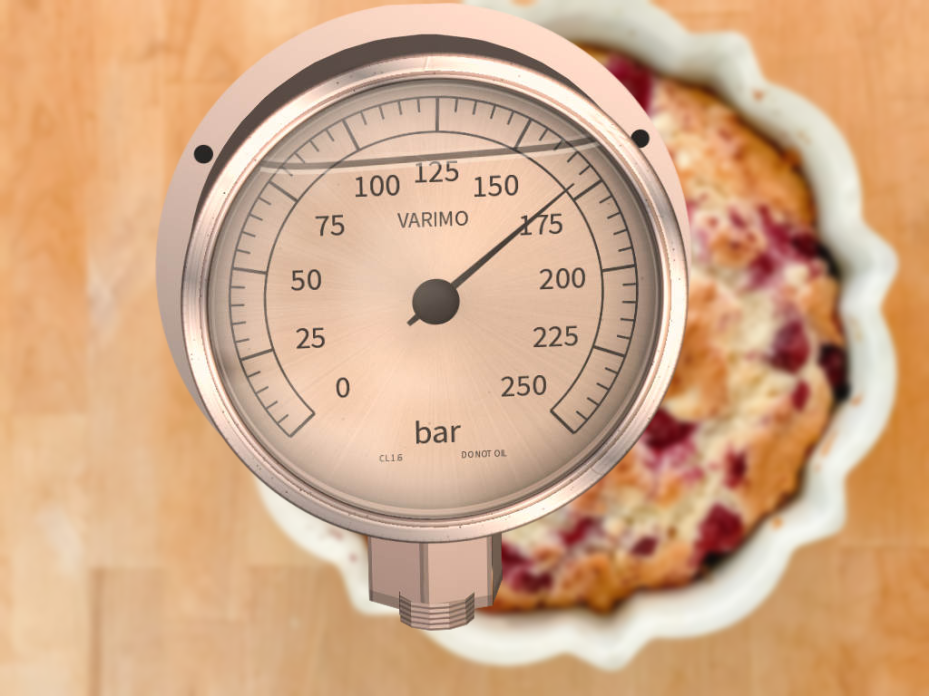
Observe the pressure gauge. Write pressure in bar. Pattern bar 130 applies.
bar 170
